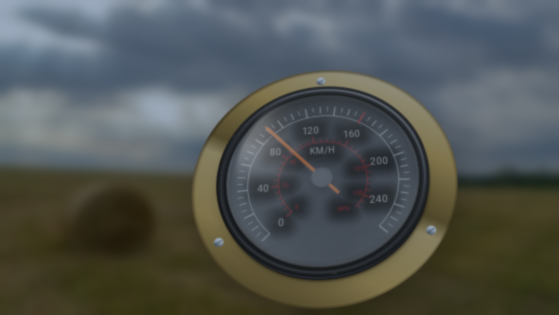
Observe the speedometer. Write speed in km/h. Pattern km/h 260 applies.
km/h 90
